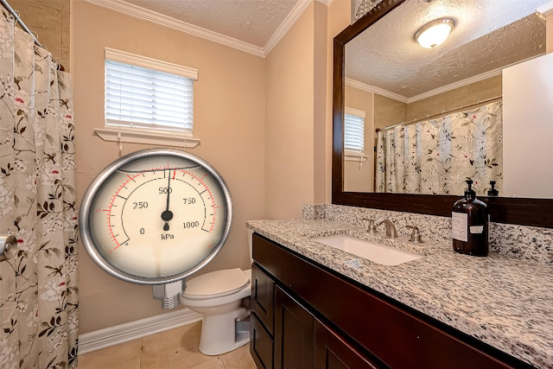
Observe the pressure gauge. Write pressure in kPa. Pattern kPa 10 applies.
kPa 525
